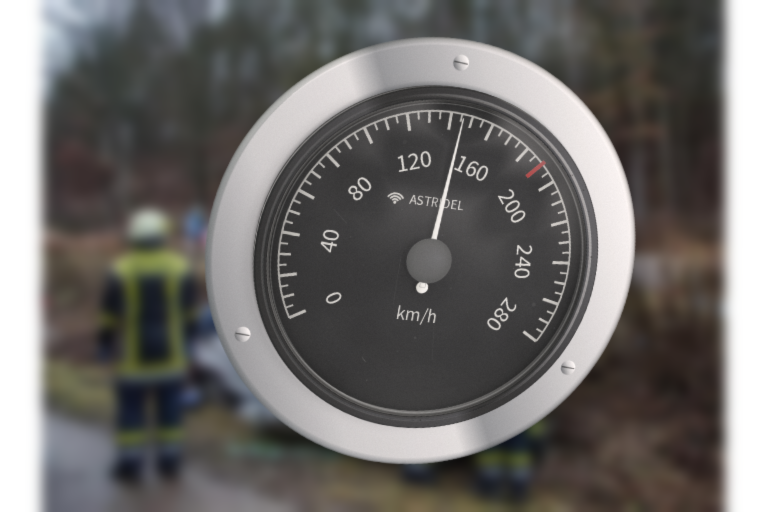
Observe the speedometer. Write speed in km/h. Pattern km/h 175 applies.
km/h 145
